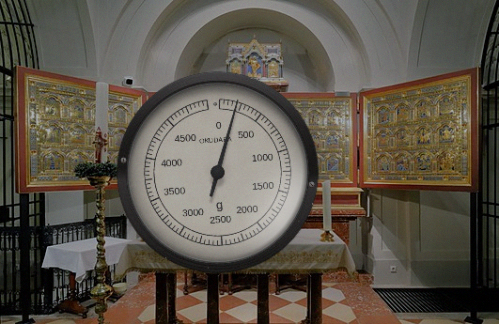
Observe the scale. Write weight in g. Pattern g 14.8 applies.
g 200
